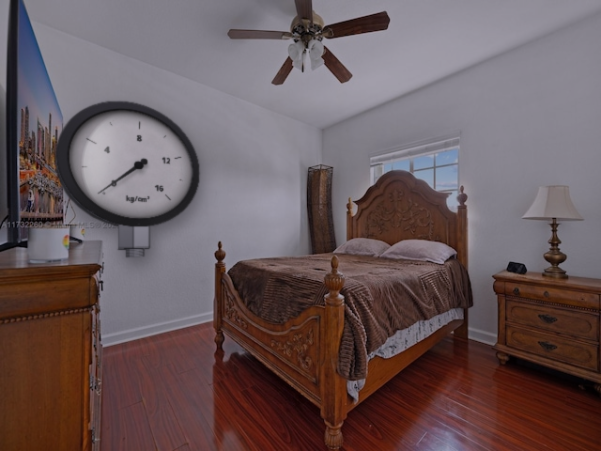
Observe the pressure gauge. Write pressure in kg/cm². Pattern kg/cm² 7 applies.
kg/cm² 0
